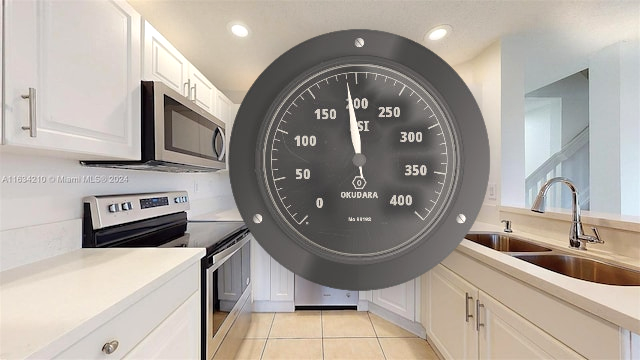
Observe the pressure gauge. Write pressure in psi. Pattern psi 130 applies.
psi 190
